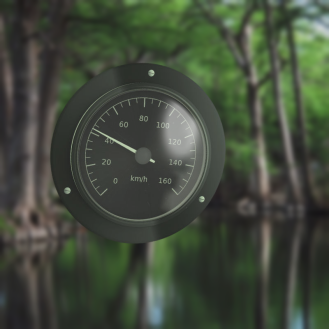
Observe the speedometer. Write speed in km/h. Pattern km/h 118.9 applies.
km/h 42.5
